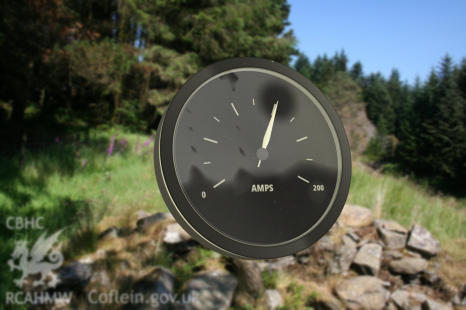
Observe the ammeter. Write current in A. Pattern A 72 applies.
A 120
